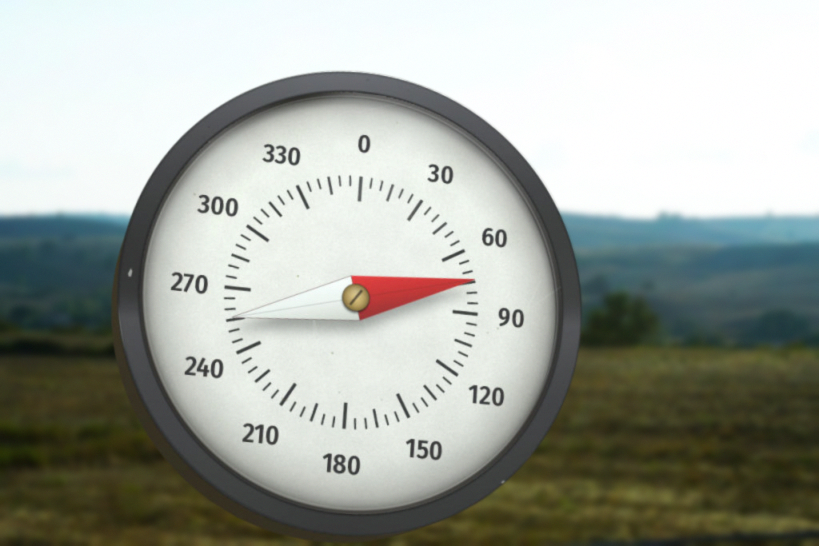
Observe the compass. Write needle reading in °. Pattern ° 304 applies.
° 75
